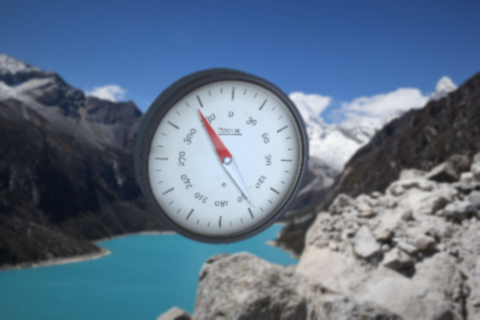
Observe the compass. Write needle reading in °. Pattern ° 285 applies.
° 325
